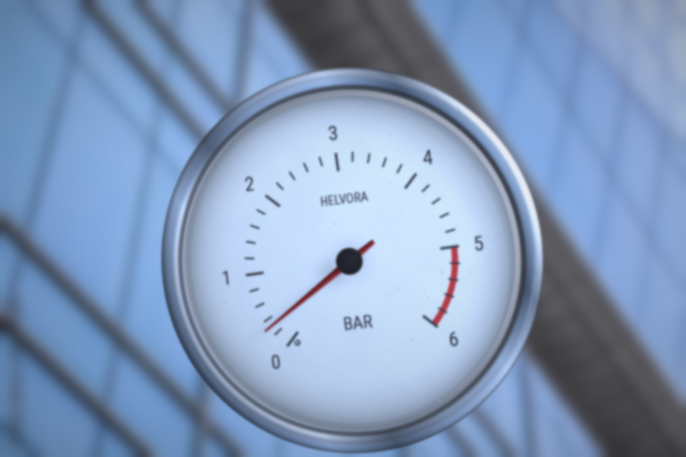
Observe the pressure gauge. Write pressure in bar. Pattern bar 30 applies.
bar 0.3
